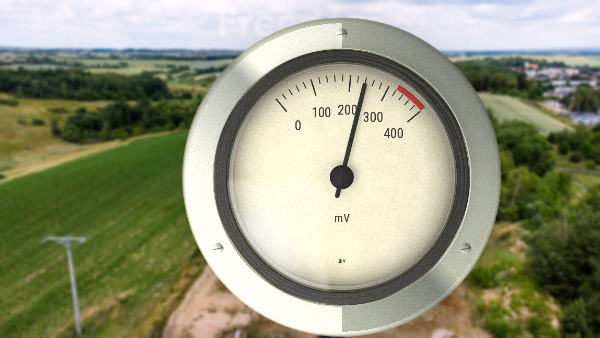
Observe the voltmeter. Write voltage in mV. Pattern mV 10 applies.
mV 240
